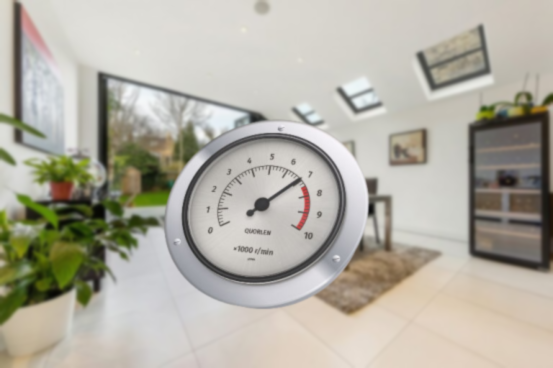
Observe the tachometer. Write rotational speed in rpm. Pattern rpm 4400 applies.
rpm 7000
